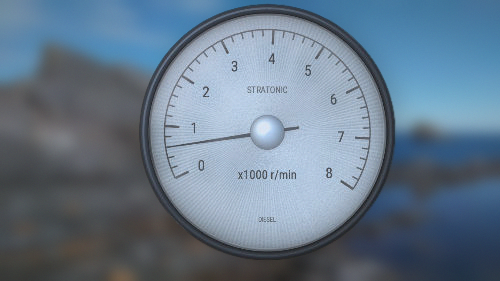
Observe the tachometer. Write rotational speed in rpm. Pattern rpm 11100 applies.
rpm 600
